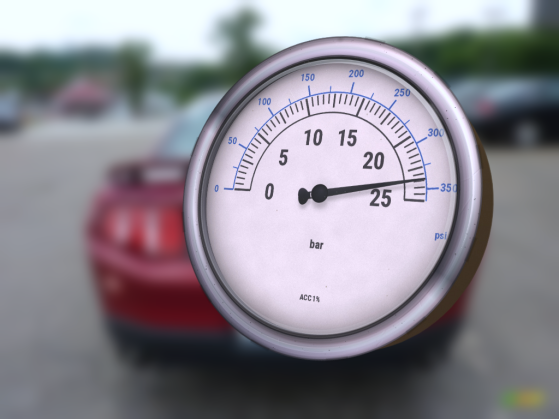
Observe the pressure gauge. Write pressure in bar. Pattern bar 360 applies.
bar 23.5
